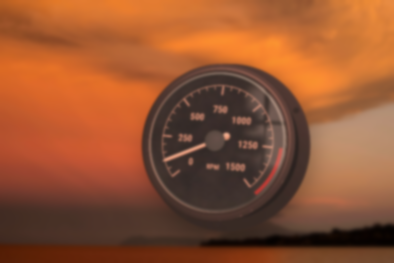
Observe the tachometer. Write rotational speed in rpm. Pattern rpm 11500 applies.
rpm 100
